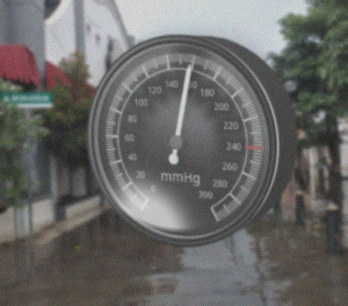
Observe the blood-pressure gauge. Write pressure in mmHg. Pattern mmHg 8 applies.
mmHg 160
